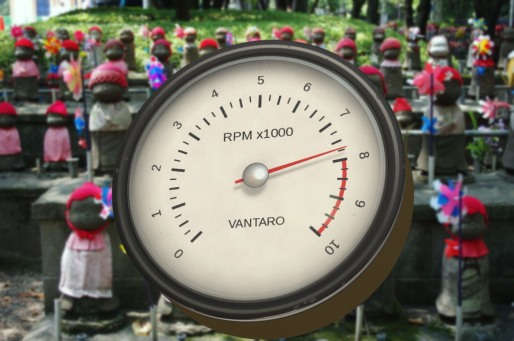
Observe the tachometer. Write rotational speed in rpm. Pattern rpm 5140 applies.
rpm 7750
